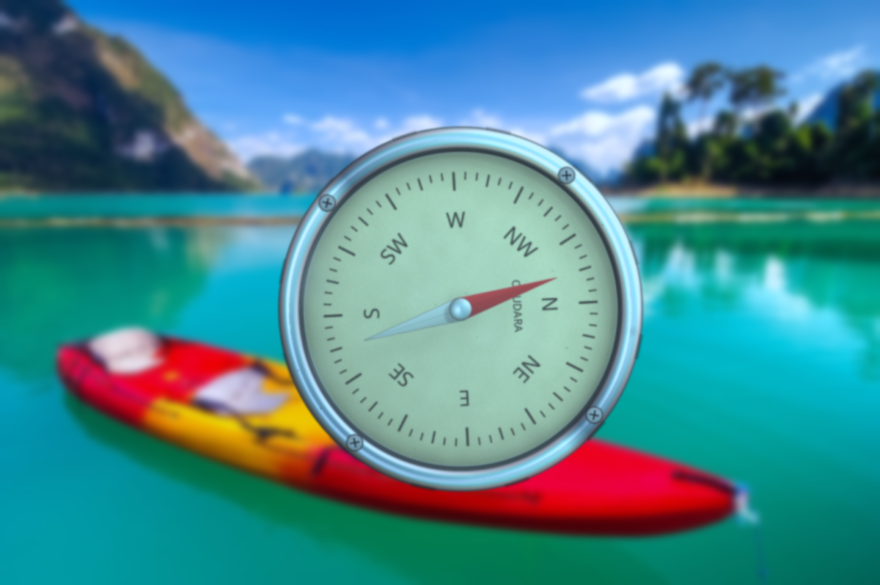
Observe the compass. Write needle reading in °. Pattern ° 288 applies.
° 345
